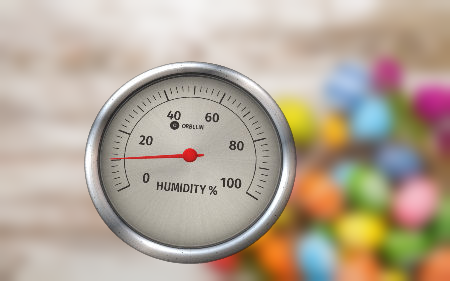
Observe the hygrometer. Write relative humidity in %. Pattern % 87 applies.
% 10
